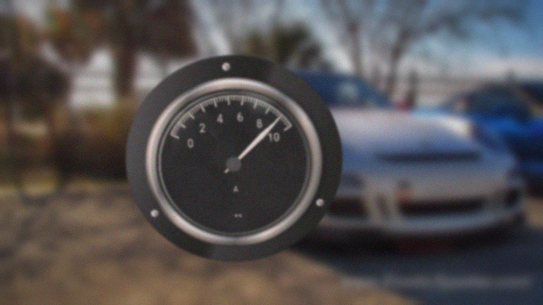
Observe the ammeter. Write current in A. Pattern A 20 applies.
A 9
